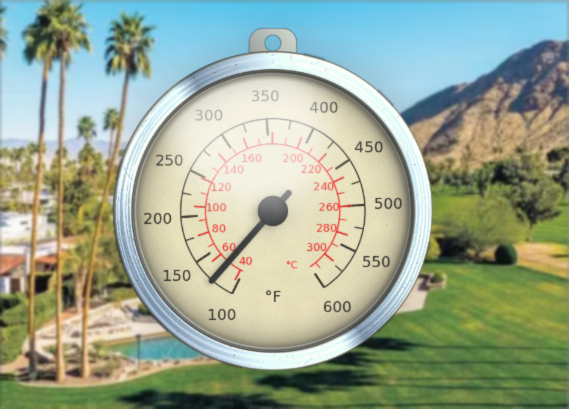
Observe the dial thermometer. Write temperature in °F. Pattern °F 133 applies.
°F 125
